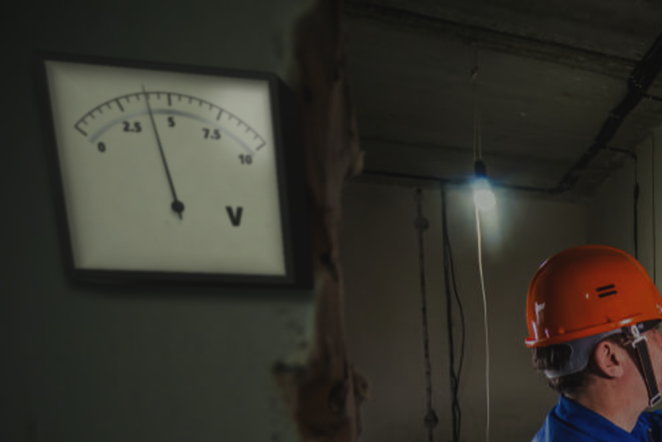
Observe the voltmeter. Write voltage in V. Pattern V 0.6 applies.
V 4
